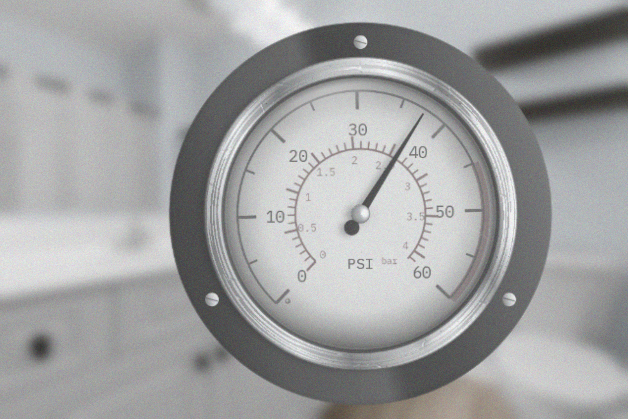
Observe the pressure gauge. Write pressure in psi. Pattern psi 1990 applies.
psi 37.5
